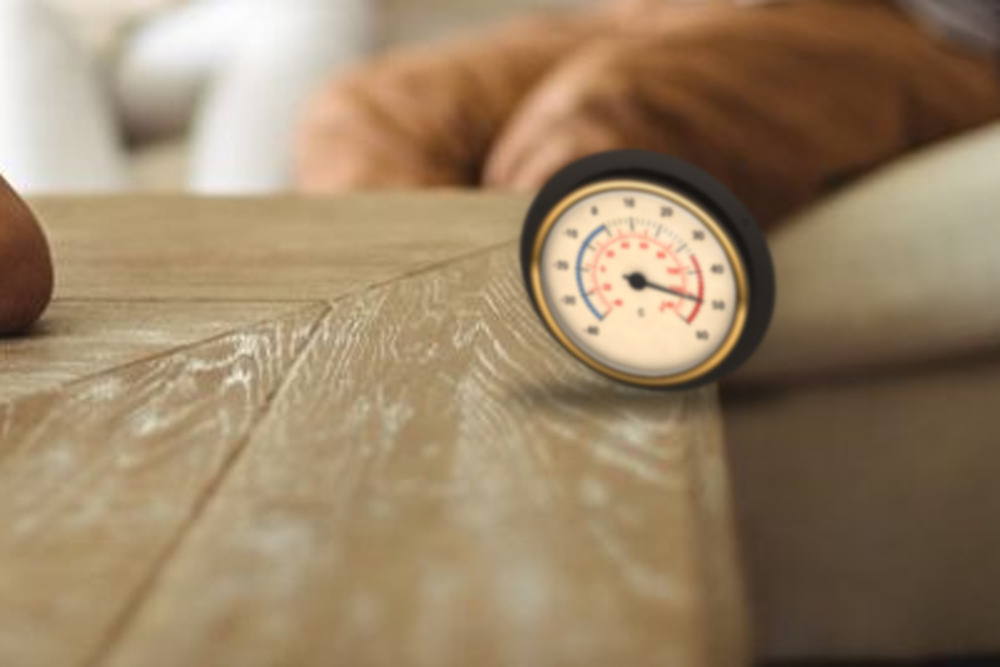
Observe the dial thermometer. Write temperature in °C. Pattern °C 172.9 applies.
°C 50
